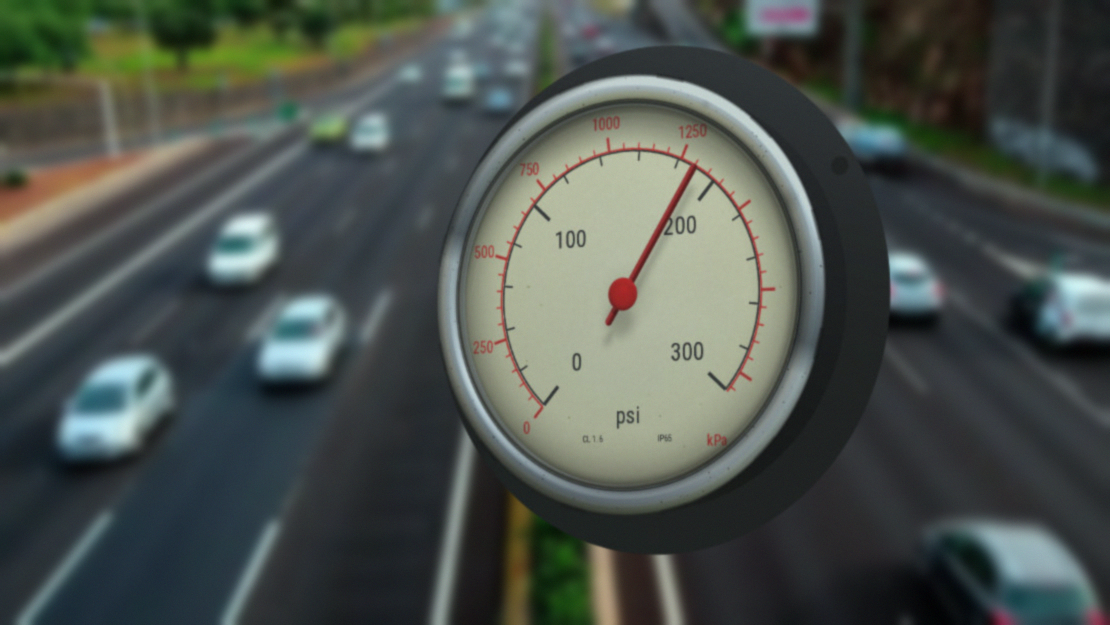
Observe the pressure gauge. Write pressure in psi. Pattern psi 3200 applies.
psi 190
